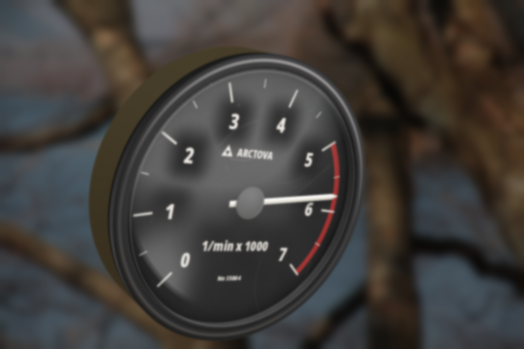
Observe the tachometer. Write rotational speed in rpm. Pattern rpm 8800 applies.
rpm 5750
